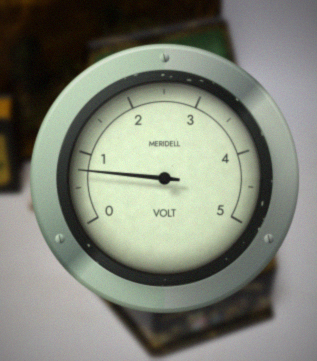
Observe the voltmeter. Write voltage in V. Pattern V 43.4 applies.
V 0.75
